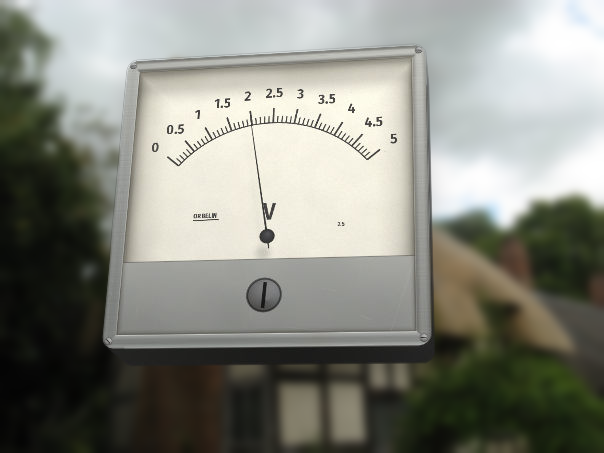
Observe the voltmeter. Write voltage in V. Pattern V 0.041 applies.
V 2
